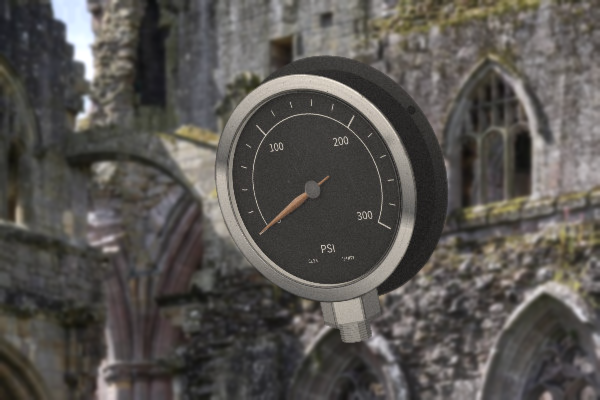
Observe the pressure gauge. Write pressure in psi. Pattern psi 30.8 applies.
psi 0
